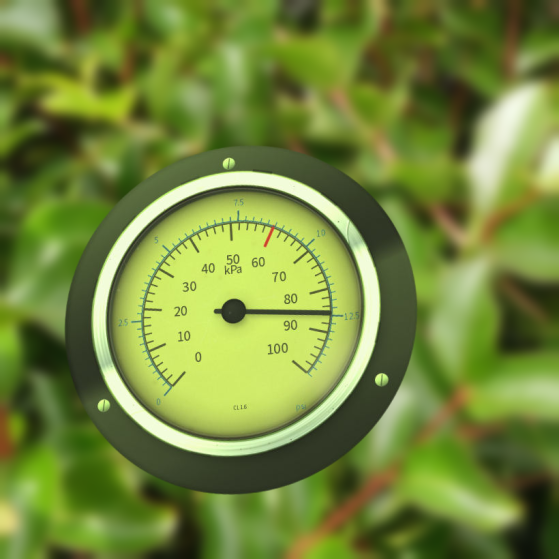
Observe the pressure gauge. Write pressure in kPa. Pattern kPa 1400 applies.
kPa 86
